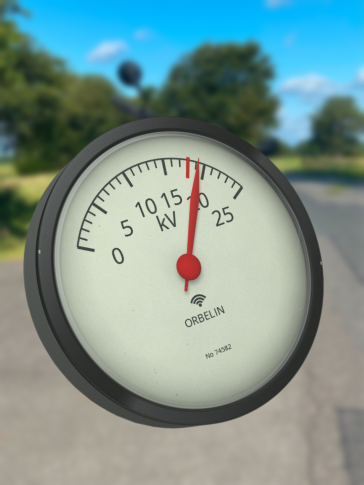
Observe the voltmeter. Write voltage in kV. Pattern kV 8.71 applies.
kV 19
